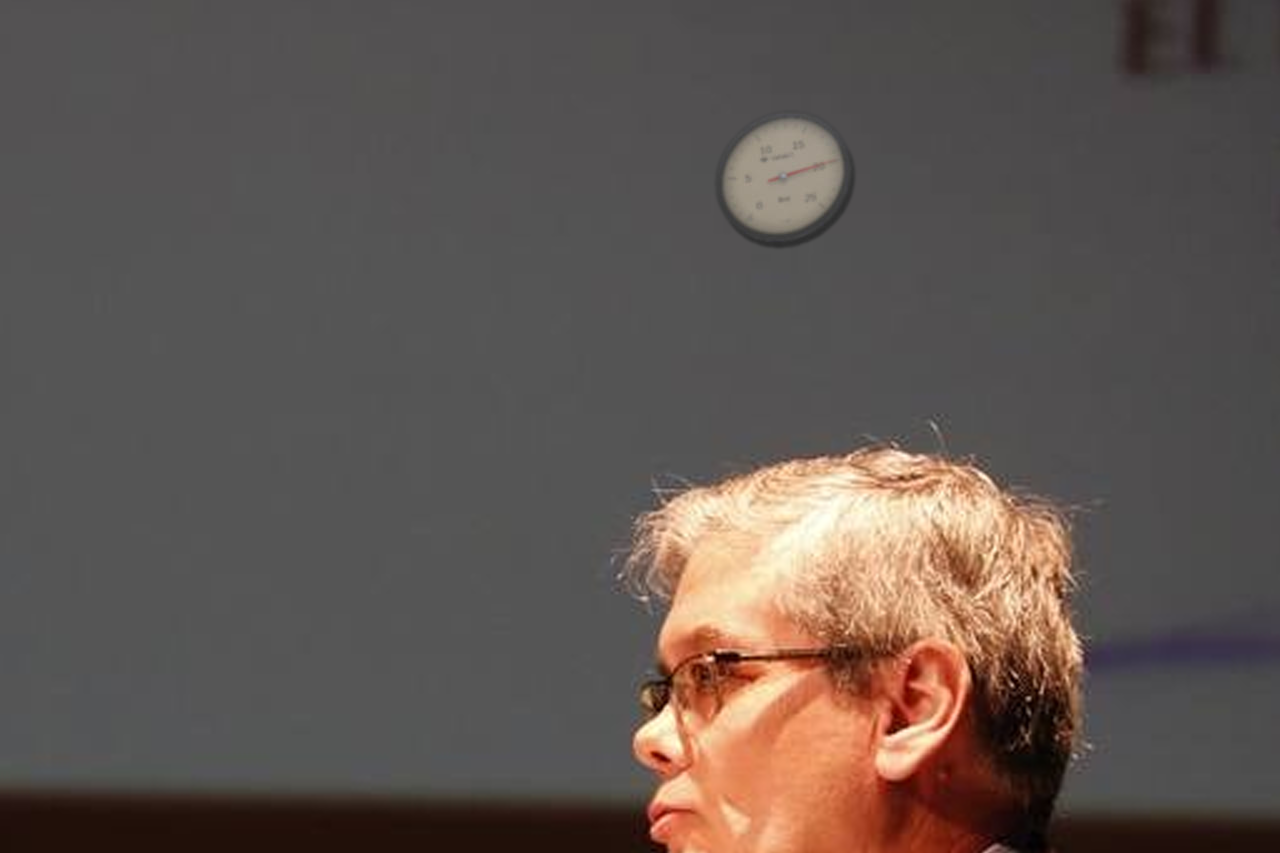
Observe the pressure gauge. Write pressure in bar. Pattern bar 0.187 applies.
bar 20
